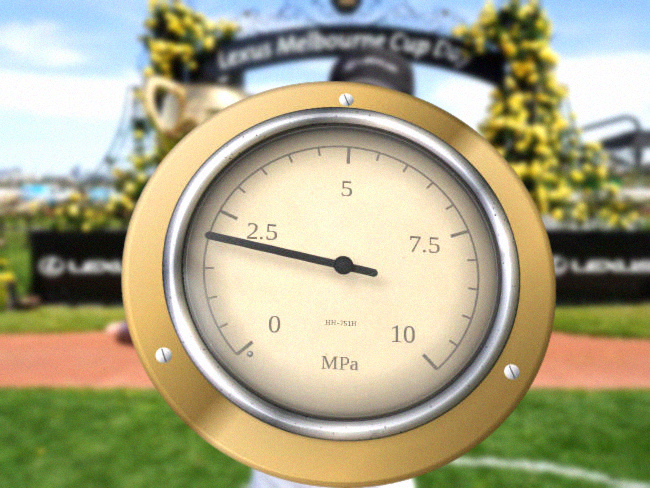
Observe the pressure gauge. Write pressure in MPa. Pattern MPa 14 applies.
MPa 2
